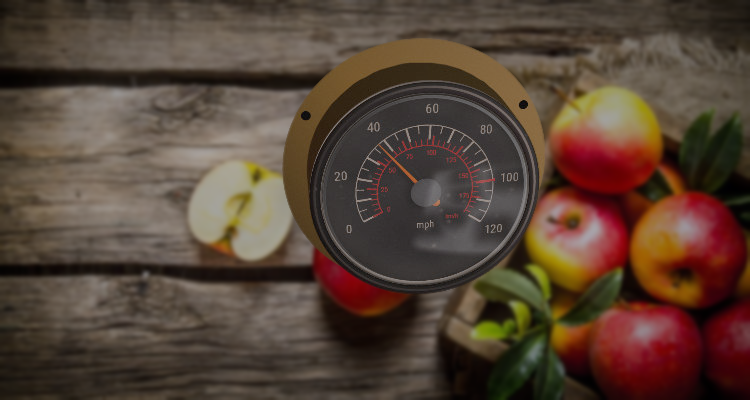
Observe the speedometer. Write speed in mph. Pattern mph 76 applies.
mph 37.5
